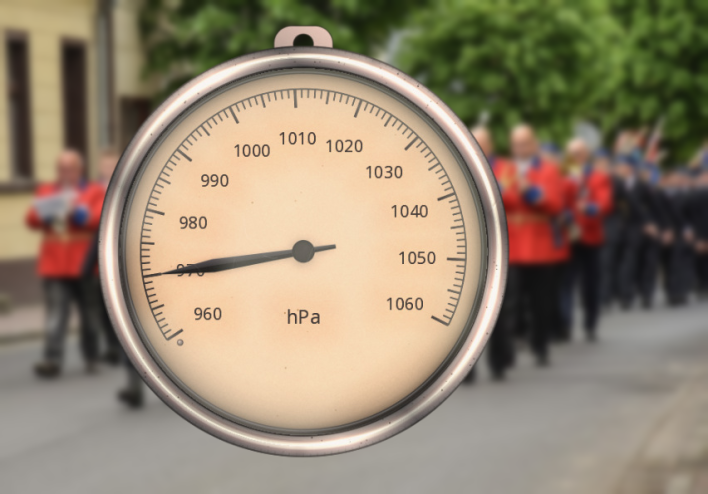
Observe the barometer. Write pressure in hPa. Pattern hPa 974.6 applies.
hPa 970
